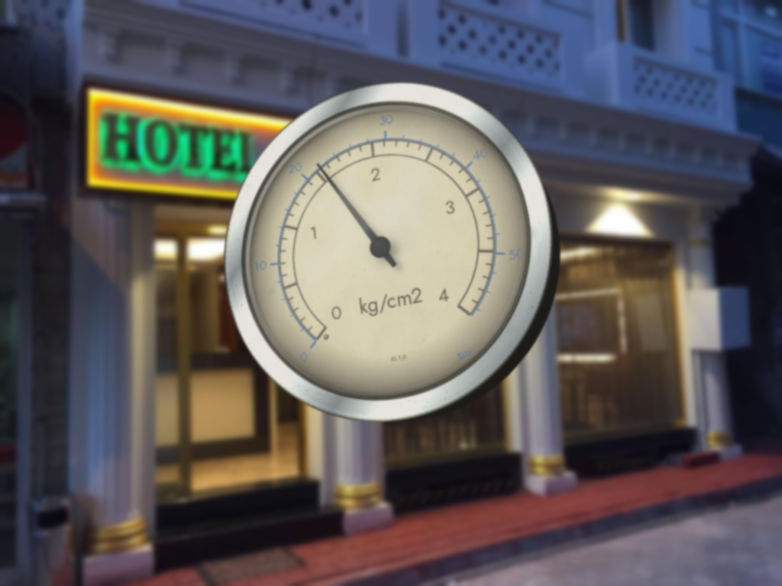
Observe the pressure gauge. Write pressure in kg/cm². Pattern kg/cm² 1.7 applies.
kg/cm² 1.55
